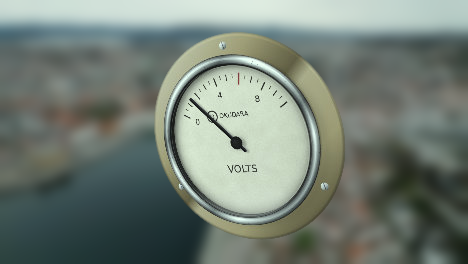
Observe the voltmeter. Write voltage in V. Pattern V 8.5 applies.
V 1.5
